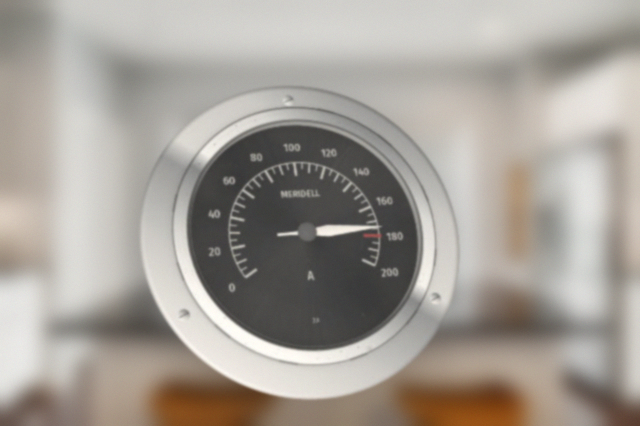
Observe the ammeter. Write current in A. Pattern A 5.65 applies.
A 175
